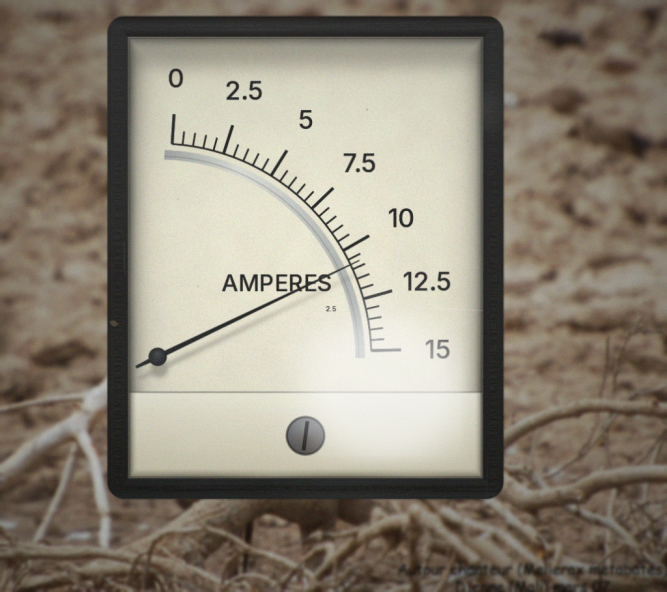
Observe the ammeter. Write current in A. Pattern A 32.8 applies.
A 10.75
